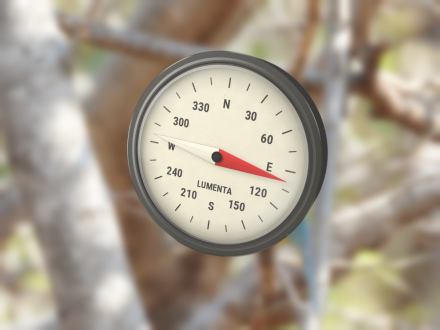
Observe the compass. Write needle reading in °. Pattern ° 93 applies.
° 97.5
